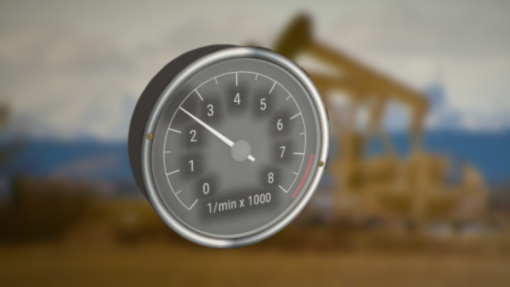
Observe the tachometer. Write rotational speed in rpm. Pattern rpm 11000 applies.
rpm 2500
